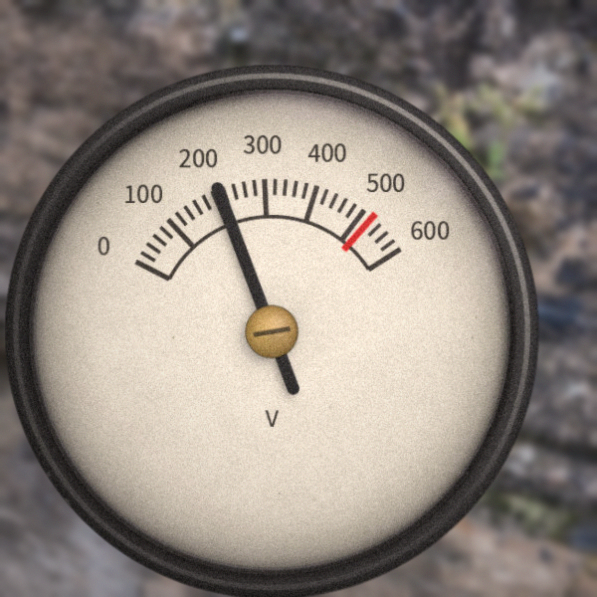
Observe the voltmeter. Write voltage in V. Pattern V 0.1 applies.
V 210
